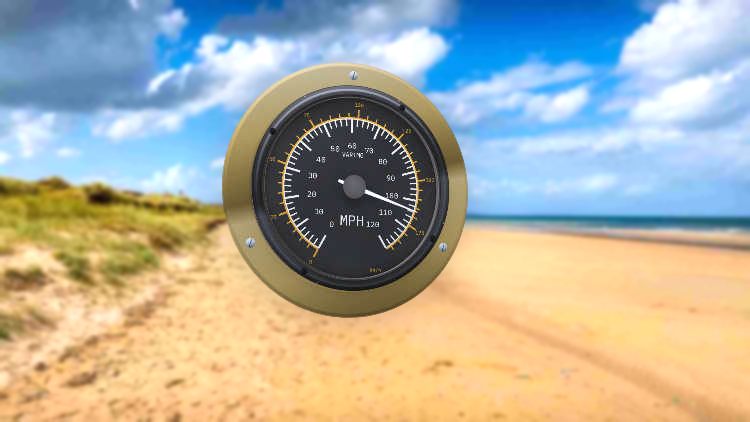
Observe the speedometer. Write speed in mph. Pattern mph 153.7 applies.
mph 104
